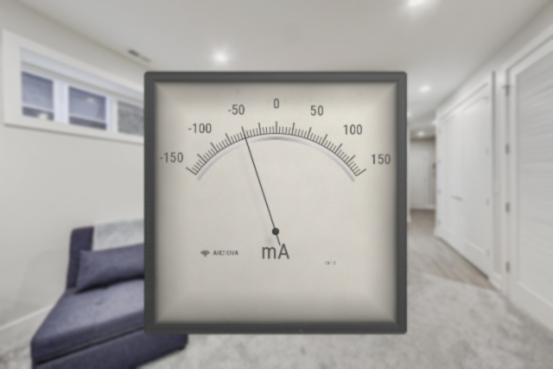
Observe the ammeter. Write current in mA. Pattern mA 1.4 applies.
mA -50
